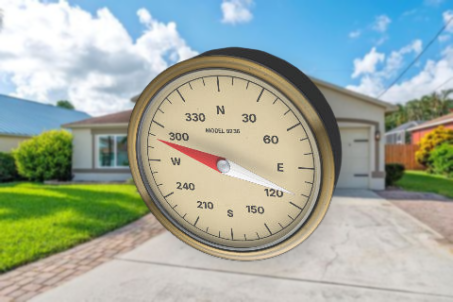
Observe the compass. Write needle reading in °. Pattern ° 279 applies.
° 290
